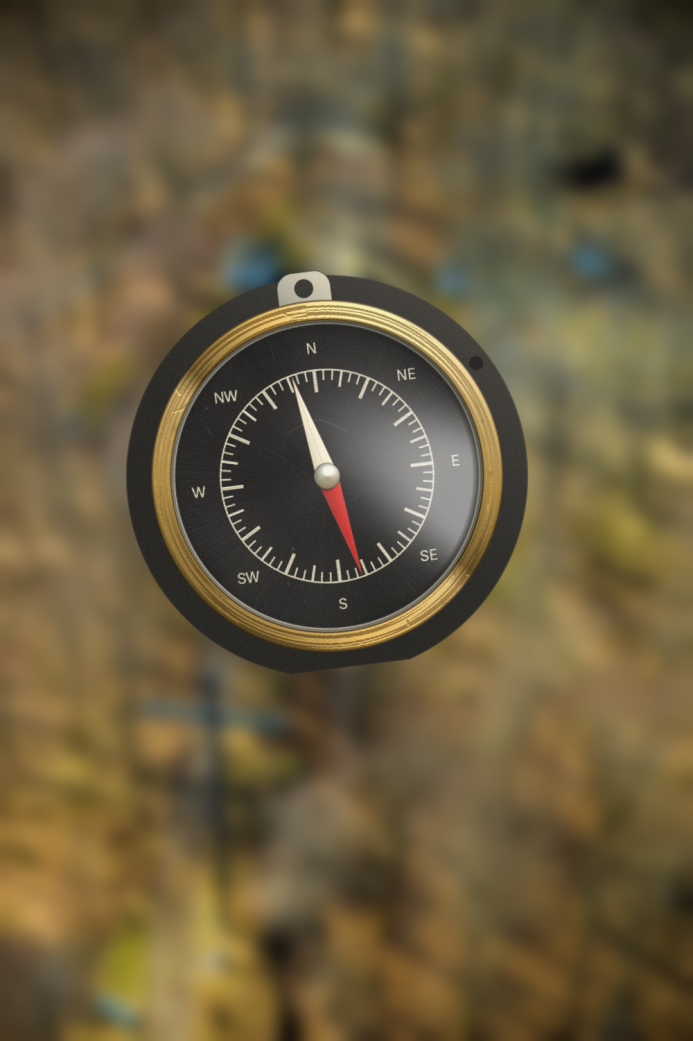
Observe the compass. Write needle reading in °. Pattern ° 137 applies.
° 167.5
